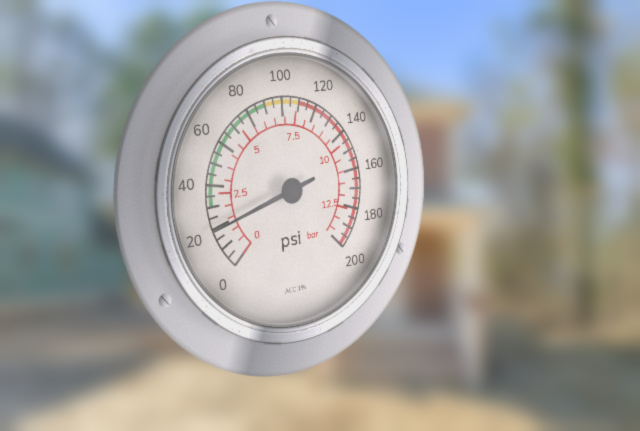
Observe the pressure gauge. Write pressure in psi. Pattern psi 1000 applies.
psi 20
